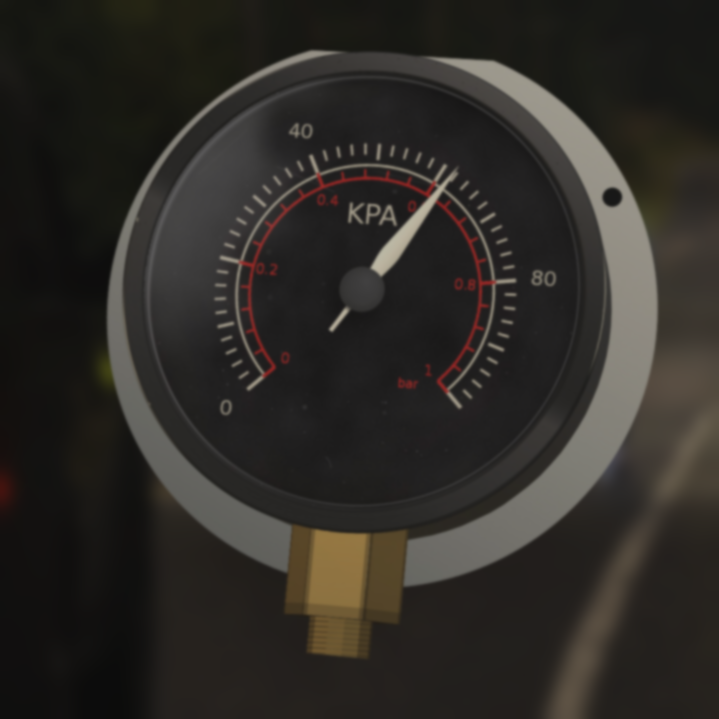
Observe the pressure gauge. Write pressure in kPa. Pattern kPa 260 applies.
kPa 62
